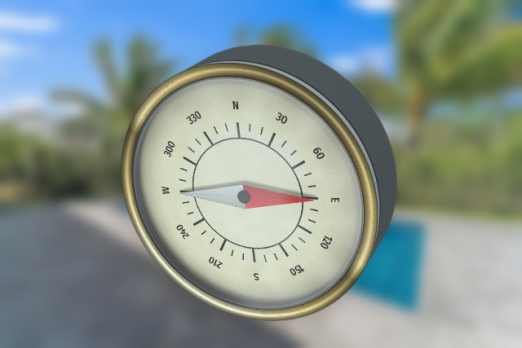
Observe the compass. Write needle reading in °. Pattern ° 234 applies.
° 90
